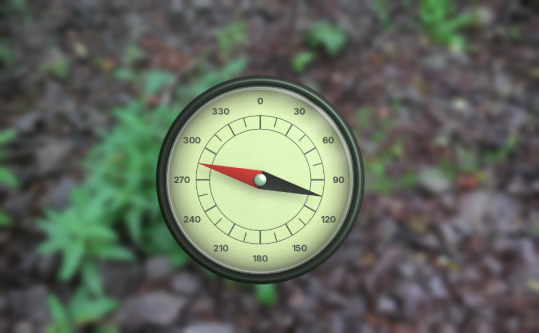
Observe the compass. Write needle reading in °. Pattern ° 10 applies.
° 285
